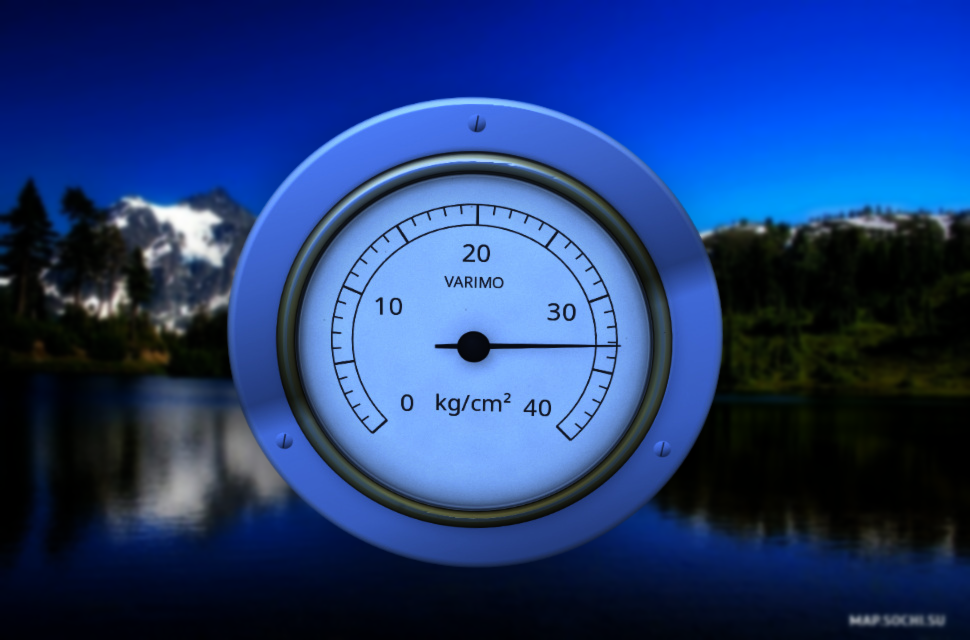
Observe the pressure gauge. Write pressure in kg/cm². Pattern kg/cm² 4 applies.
kg/cm² 33
